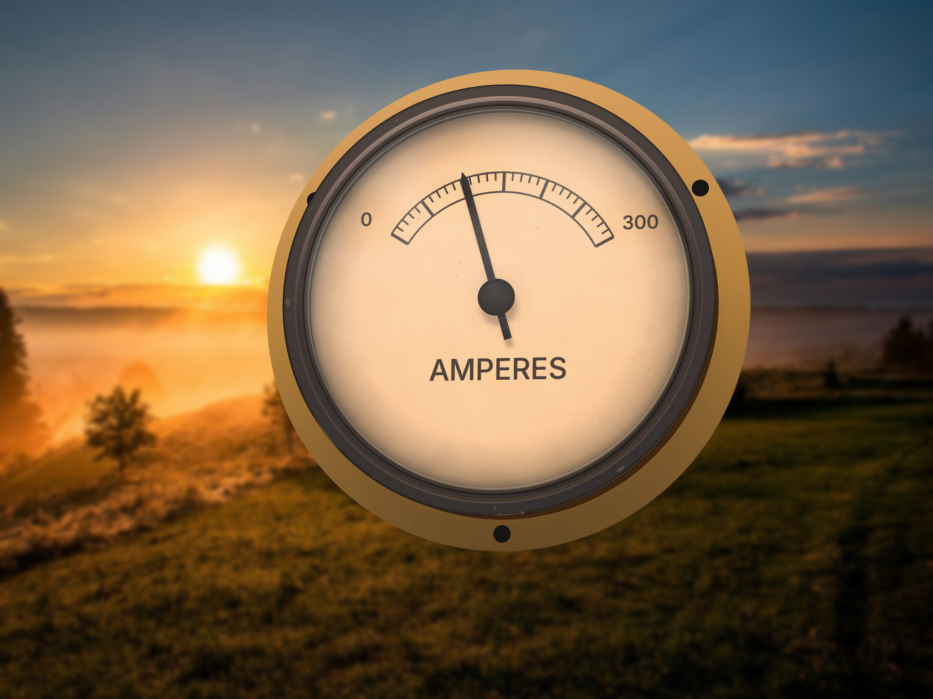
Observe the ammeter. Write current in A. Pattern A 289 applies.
A 105
